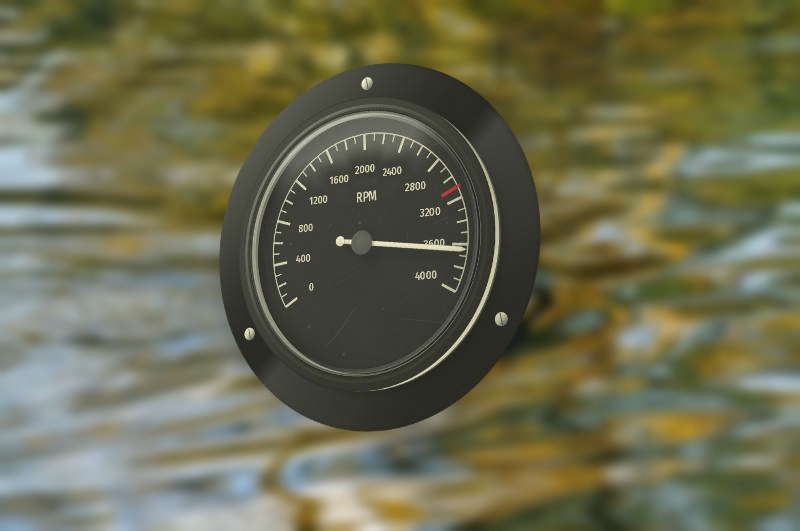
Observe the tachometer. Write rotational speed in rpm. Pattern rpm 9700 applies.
rpm 3650
